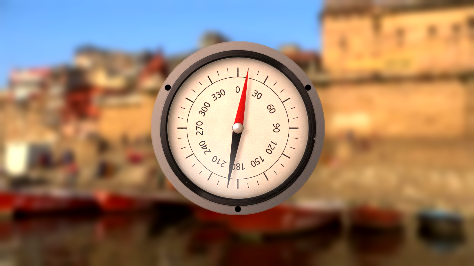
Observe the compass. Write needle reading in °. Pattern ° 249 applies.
° 10
